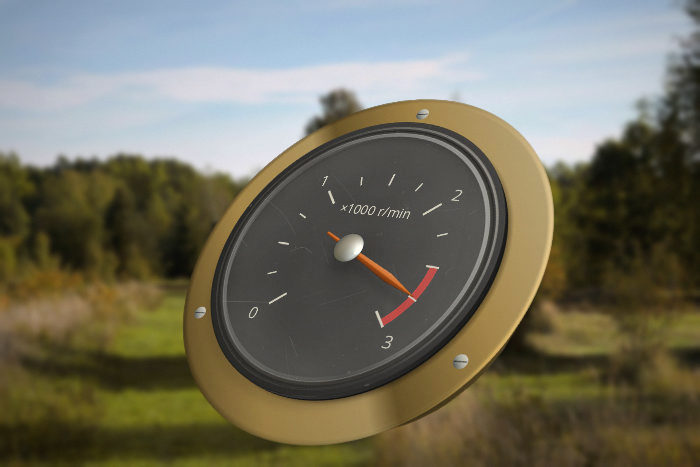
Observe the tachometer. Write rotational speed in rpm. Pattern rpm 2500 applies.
rpm 2750
